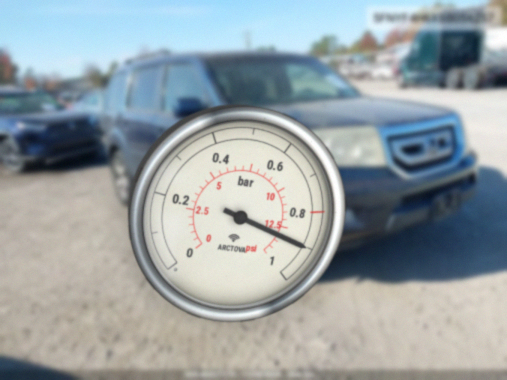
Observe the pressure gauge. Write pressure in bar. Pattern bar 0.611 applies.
bar 0.9
